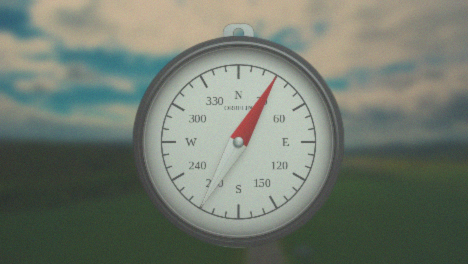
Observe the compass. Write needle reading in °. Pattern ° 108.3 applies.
° 30
